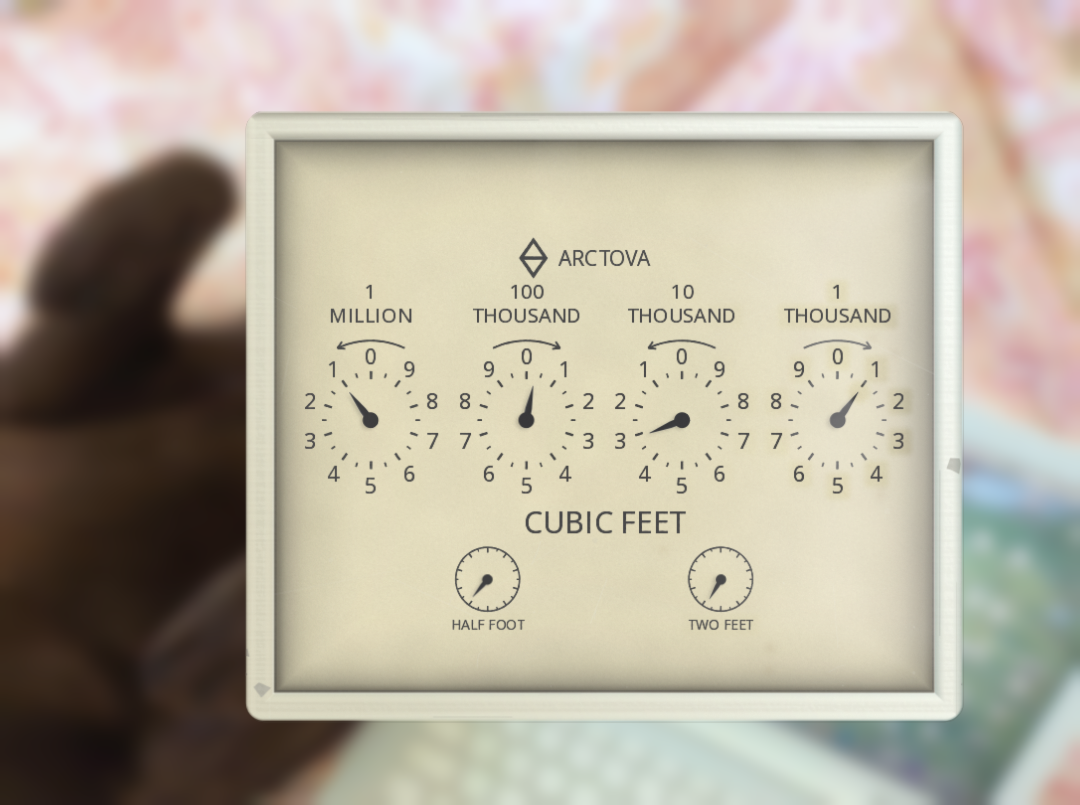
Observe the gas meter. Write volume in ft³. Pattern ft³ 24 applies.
ft³ 103100
